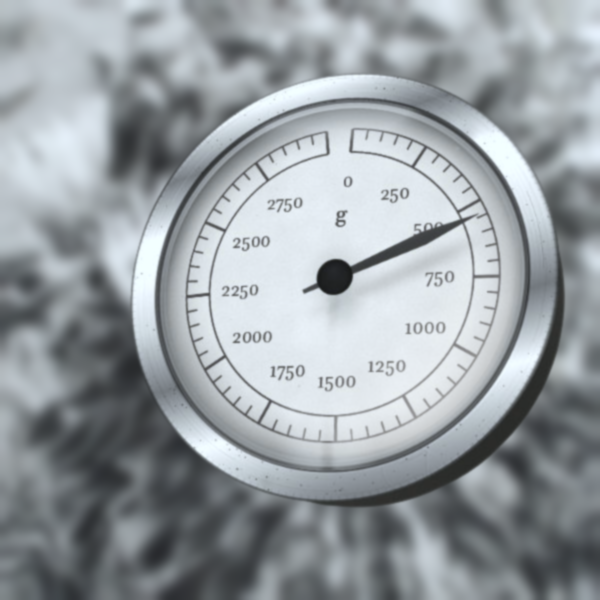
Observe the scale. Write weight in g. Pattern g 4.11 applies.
g 550
